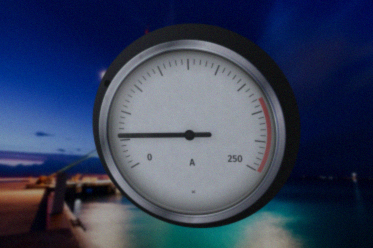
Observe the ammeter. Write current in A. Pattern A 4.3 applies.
A 30
